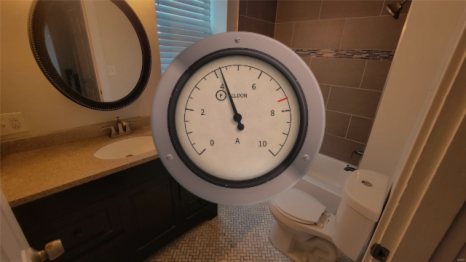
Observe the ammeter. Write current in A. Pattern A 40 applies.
A 4.25
